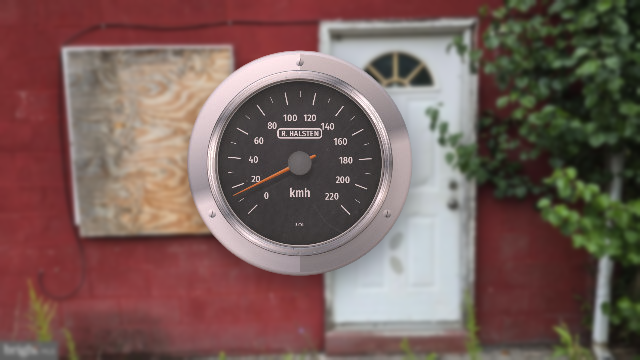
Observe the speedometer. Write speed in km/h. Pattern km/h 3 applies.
km/h 15
